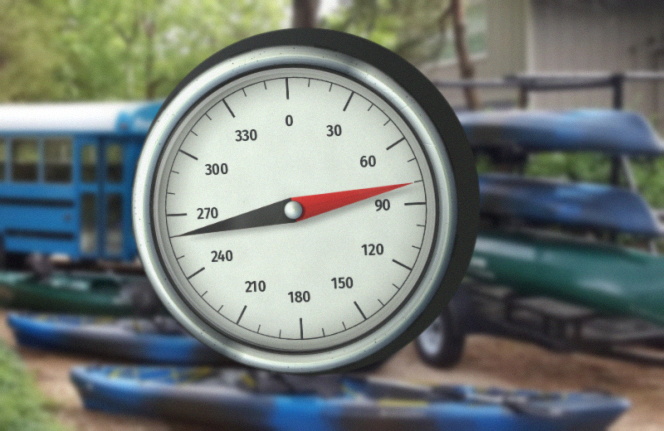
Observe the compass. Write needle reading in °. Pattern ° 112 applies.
° 80
